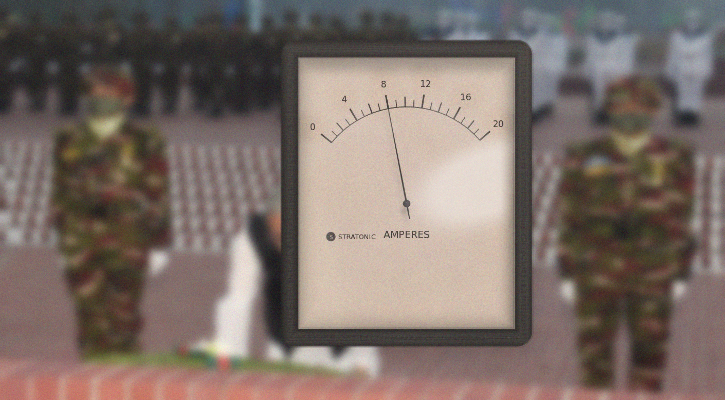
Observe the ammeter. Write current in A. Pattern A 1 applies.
A 8
